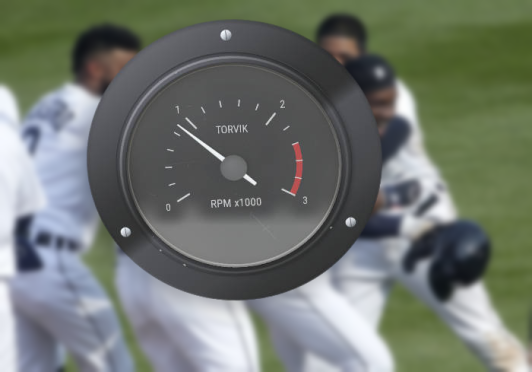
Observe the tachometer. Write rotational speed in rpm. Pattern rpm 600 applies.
rpm 900
